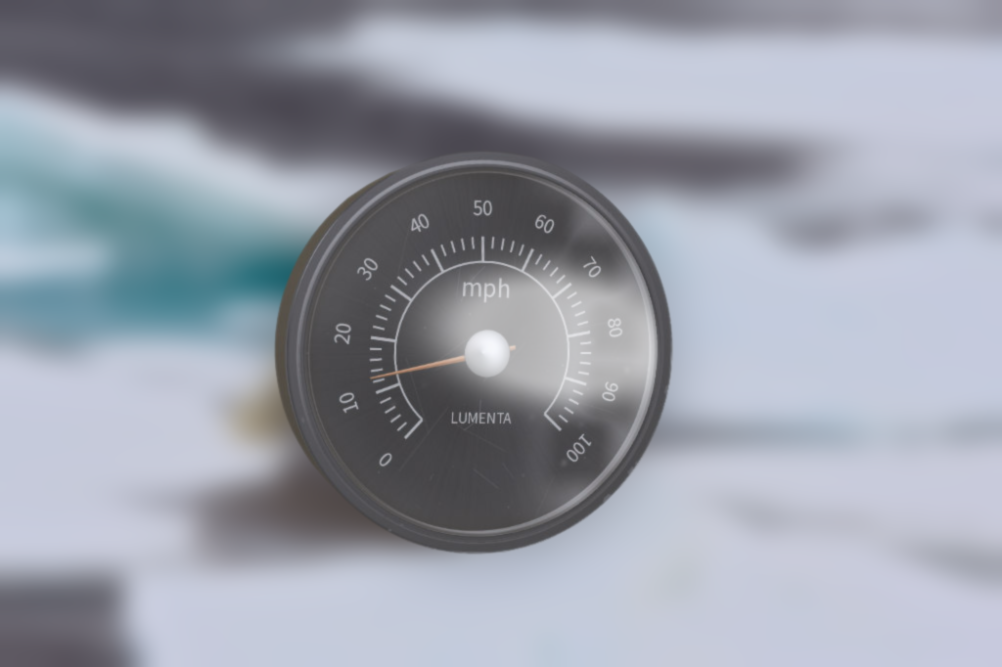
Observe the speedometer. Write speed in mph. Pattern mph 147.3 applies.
mph 13
